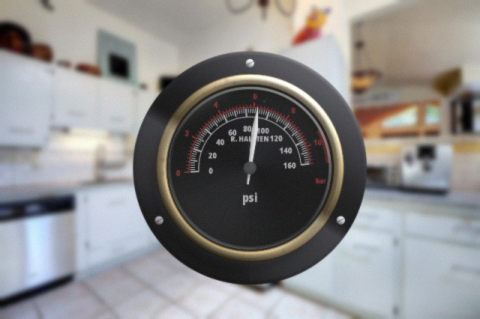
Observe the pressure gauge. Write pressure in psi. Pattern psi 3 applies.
psi 90
